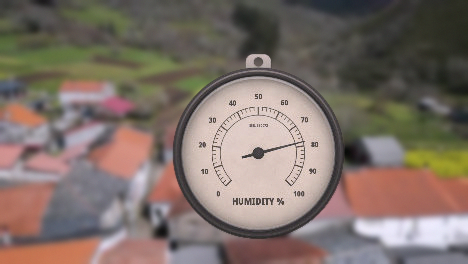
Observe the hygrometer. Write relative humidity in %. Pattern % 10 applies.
% 78
